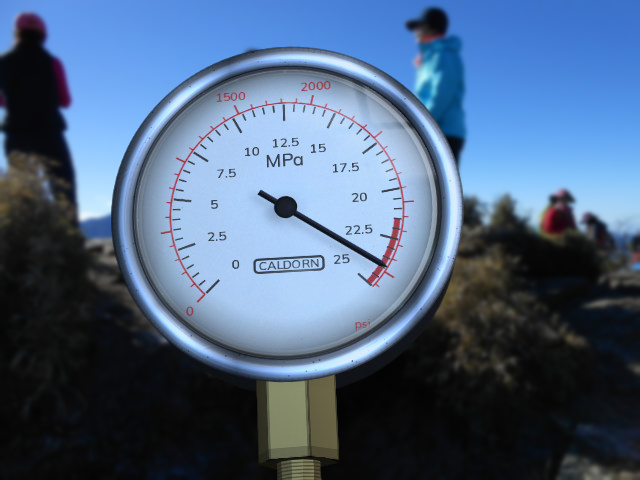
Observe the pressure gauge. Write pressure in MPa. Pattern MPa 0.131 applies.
MPa 24
